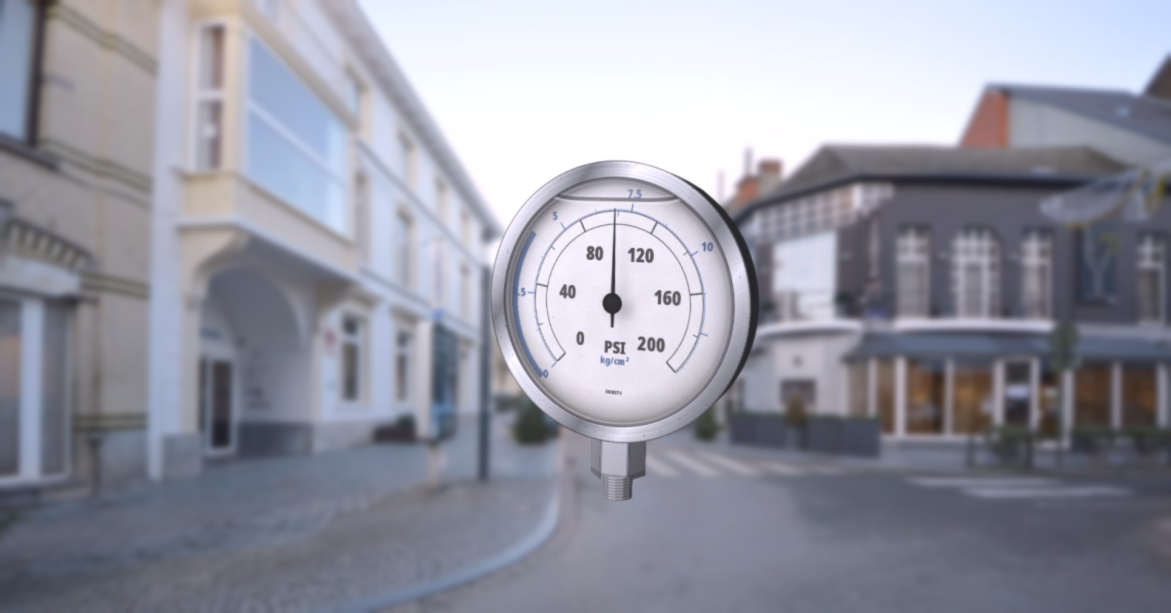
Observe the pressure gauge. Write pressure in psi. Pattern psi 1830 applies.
psi 100
